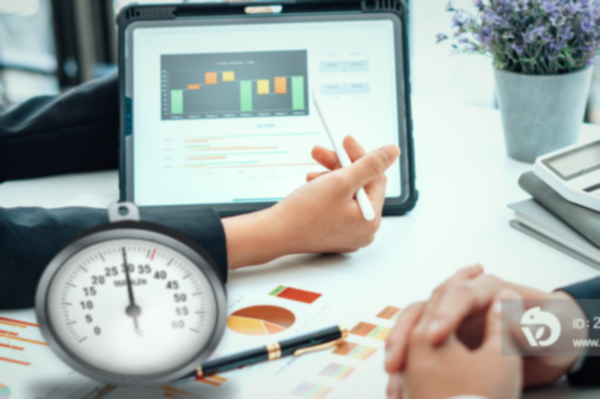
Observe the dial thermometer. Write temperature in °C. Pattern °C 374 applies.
°C 30
